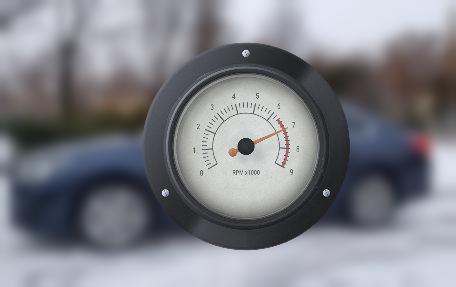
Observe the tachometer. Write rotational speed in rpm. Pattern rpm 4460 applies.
rpm 7000
